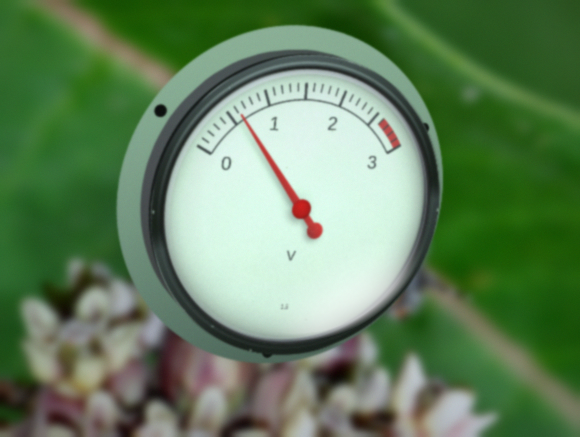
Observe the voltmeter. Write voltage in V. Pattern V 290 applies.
V 0.6
